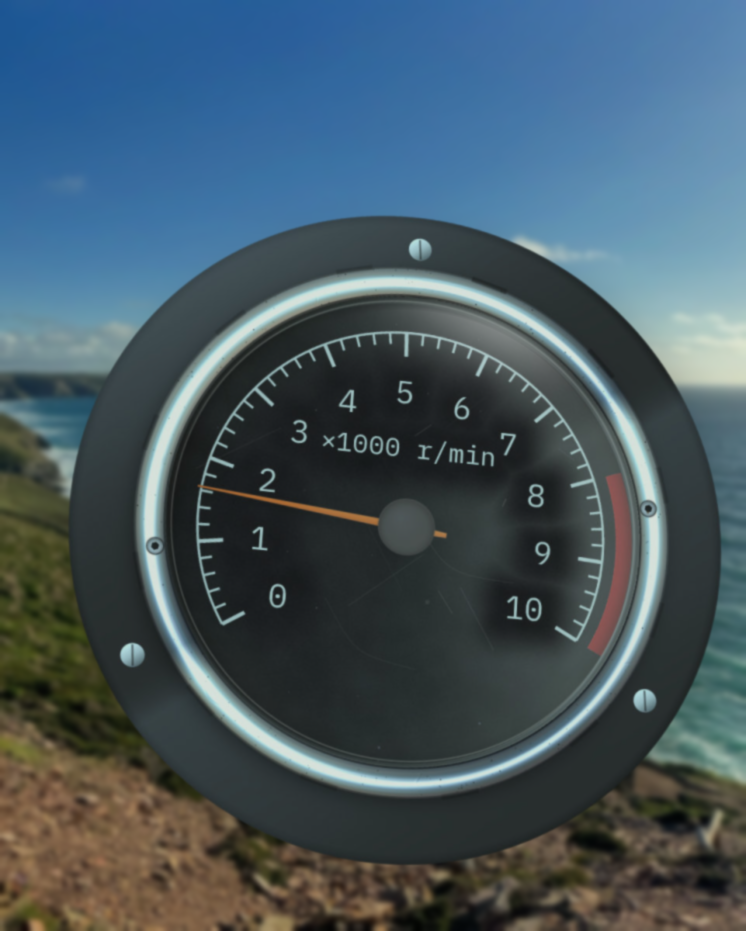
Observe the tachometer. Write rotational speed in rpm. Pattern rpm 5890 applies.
rpm 1600
